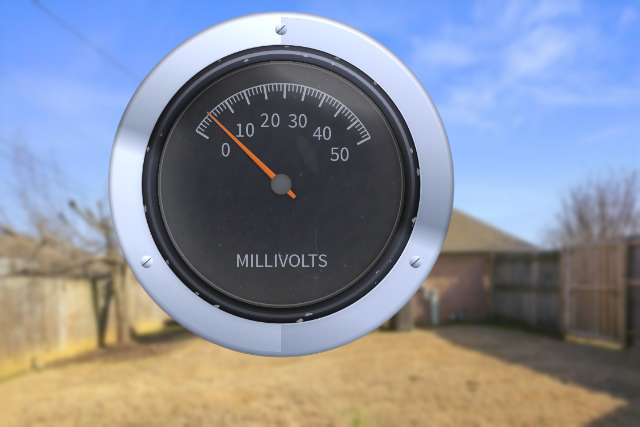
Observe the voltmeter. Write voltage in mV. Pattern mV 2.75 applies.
mV 5
